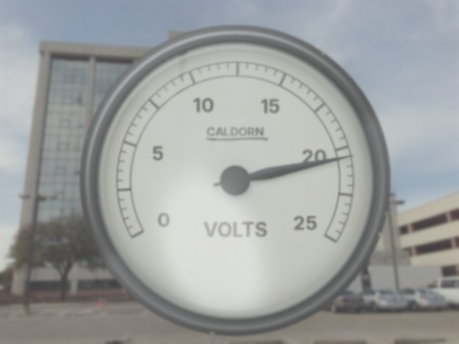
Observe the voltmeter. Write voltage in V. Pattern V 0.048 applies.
V 20.5
